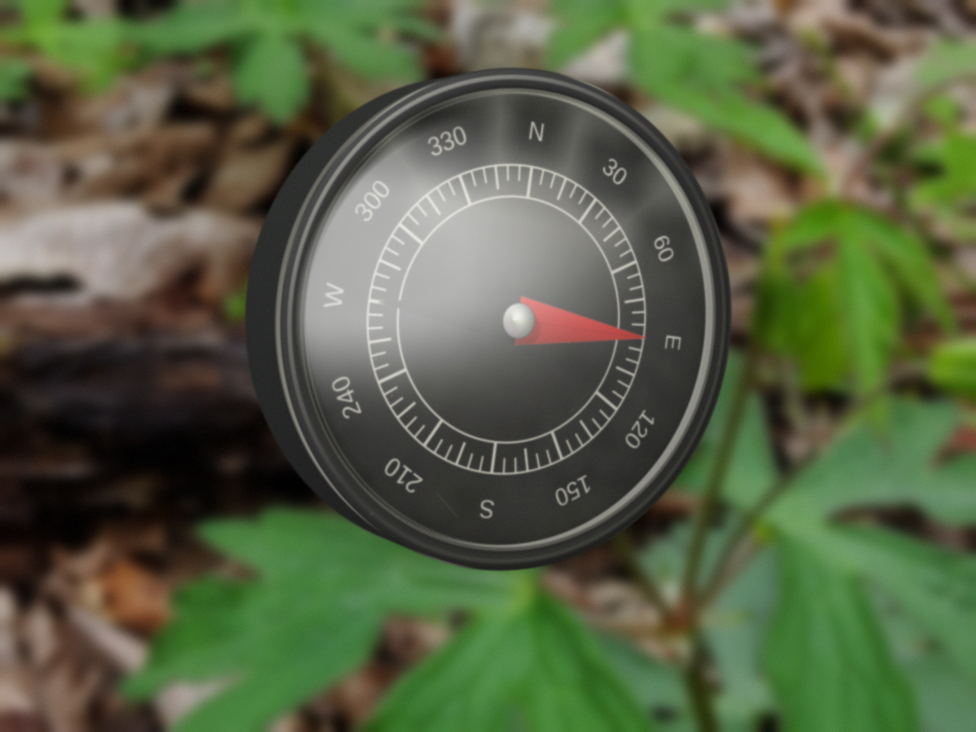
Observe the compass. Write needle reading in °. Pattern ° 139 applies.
° 90
